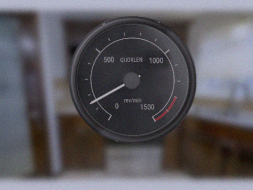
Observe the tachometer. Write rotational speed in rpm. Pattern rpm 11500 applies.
rpm 150
